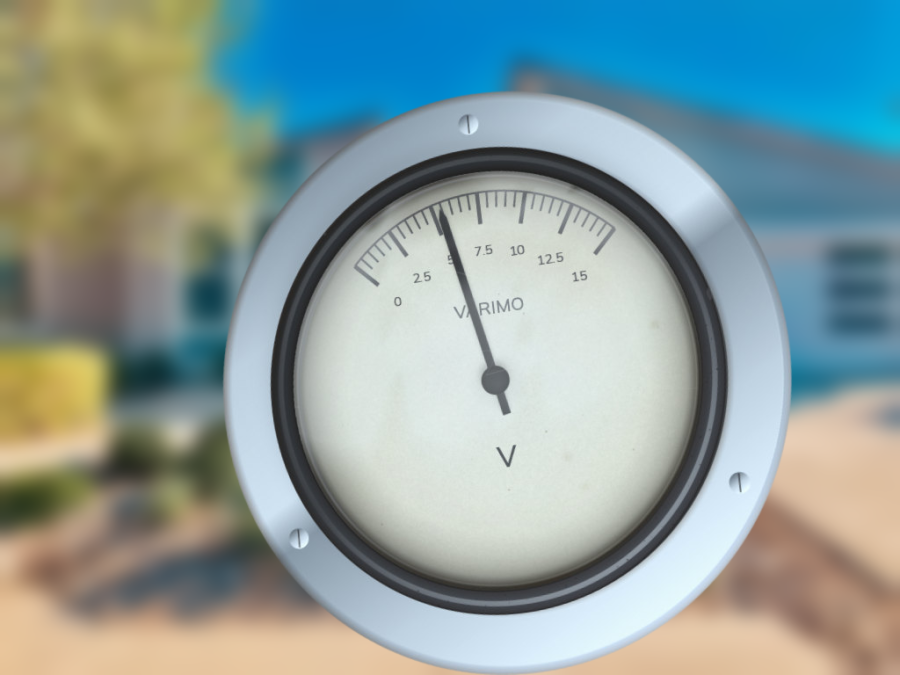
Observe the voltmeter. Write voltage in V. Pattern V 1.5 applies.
V 5.5
